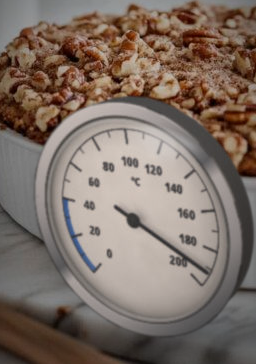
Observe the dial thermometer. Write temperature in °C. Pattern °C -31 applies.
°C 190
